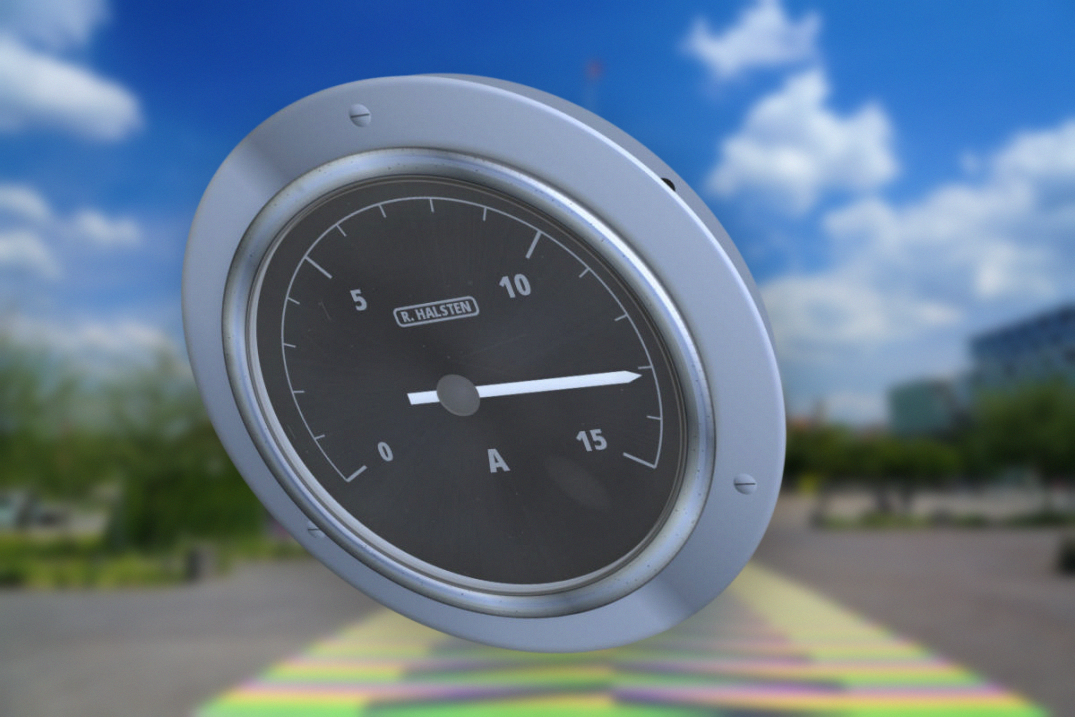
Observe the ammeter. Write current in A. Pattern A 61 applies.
A 13
